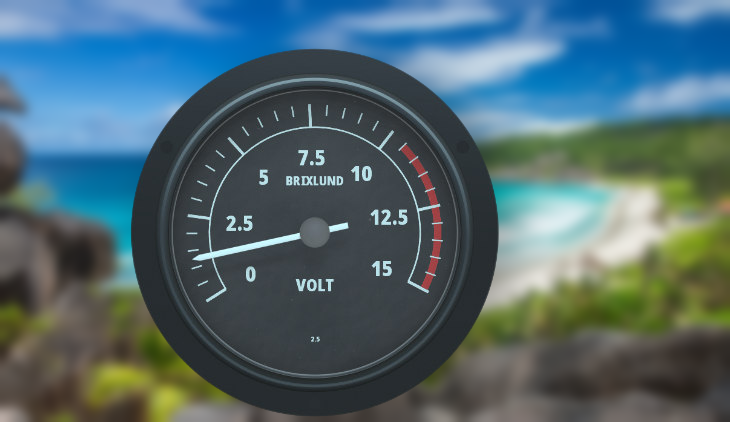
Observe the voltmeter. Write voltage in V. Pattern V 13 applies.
V 1.25
